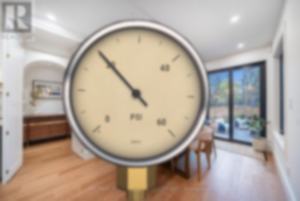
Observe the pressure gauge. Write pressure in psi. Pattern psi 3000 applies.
psi 20
